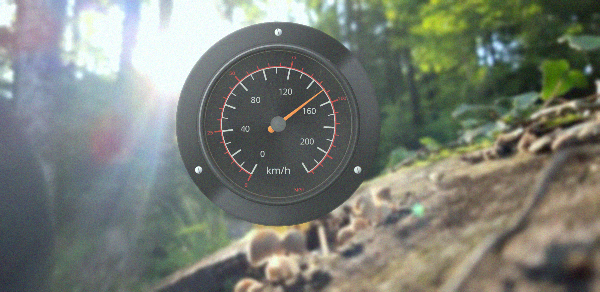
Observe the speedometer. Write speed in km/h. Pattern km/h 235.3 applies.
km/h 150
